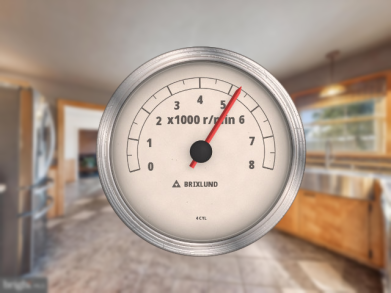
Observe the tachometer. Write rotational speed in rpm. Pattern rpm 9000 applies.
rpm 5250
